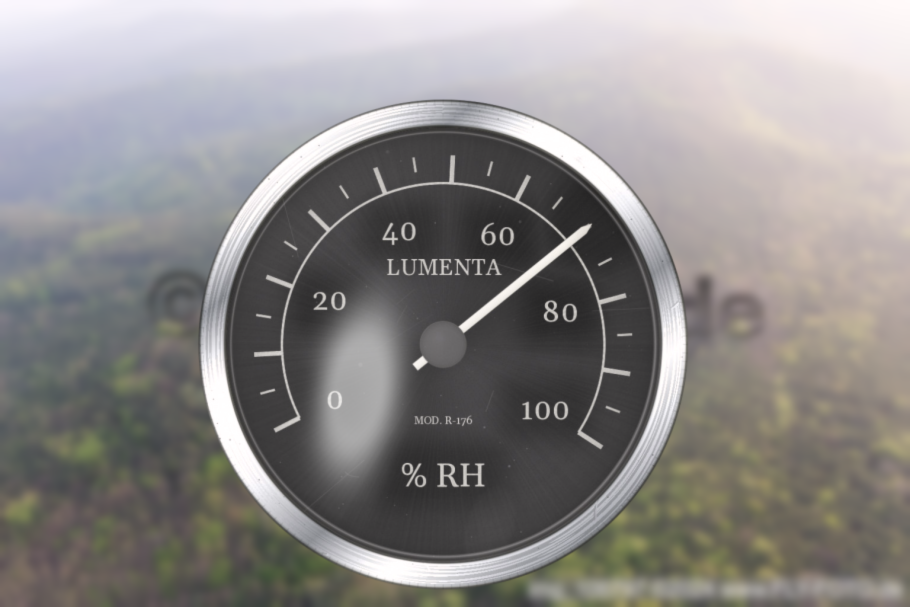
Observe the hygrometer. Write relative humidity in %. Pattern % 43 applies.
% 70
